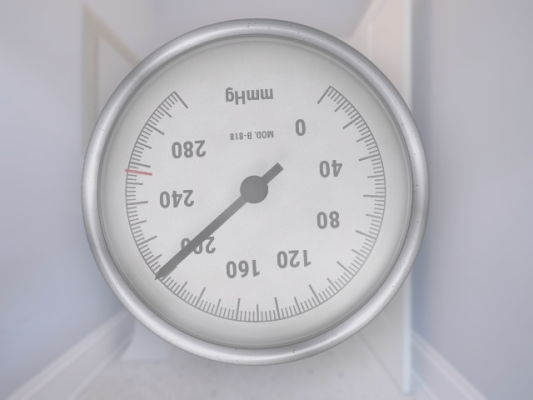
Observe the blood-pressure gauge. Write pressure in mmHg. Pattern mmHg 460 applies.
mmHg 202
